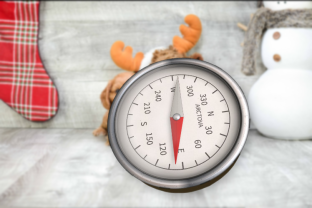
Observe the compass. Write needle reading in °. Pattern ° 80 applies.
° 97.5
